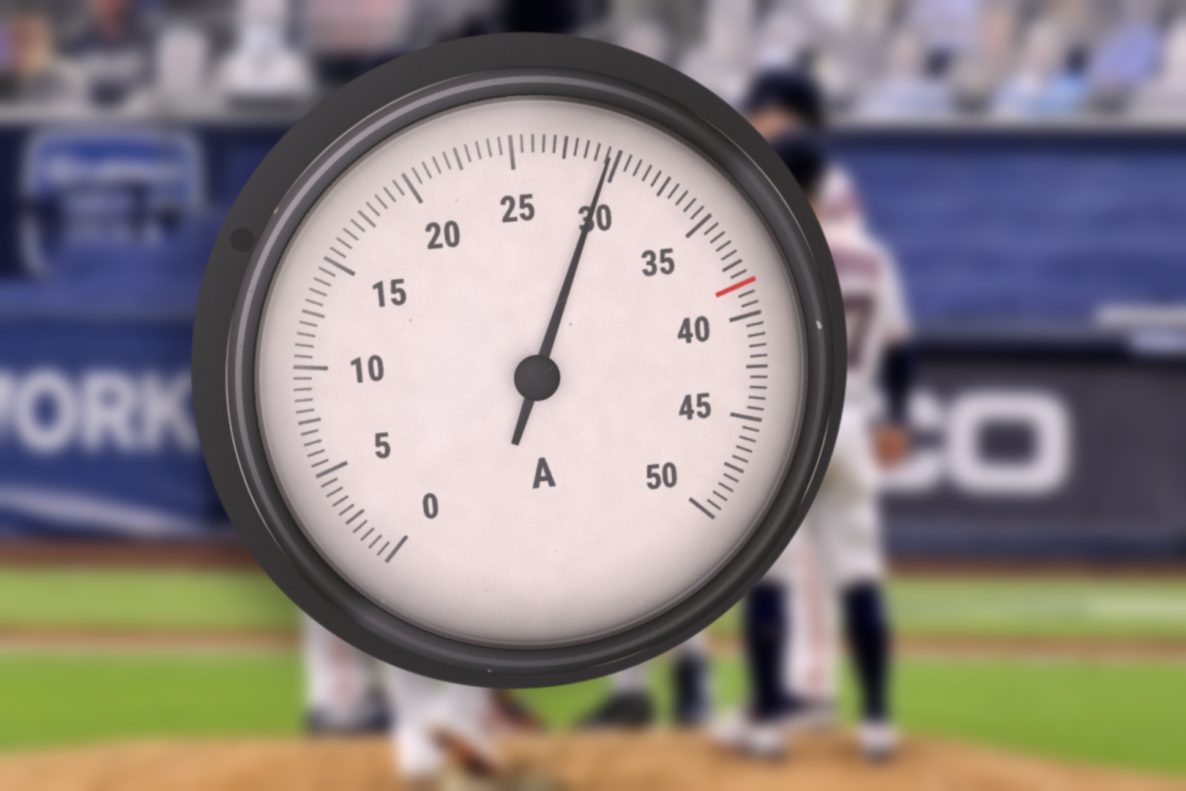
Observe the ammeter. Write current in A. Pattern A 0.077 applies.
A 29.5
